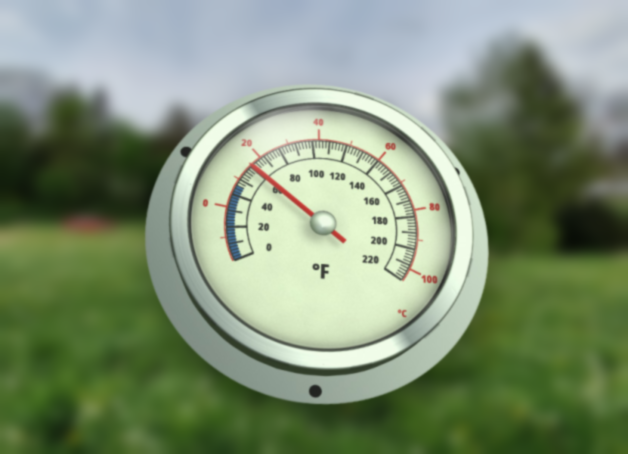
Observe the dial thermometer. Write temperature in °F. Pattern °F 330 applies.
°F 60
